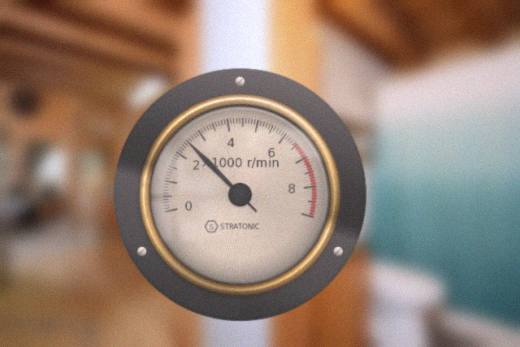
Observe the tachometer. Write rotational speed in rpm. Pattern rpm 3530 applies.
rpm 2500
